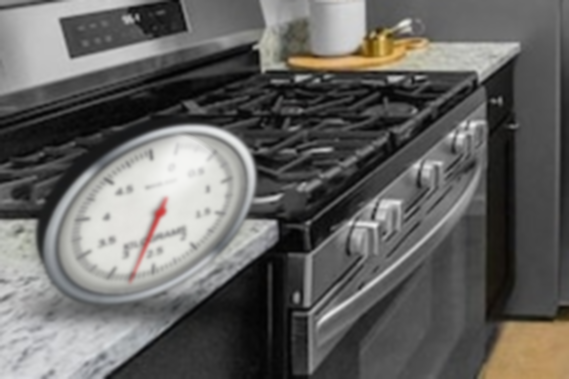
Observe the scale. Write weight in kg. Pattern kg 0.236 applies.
kg 2.75
